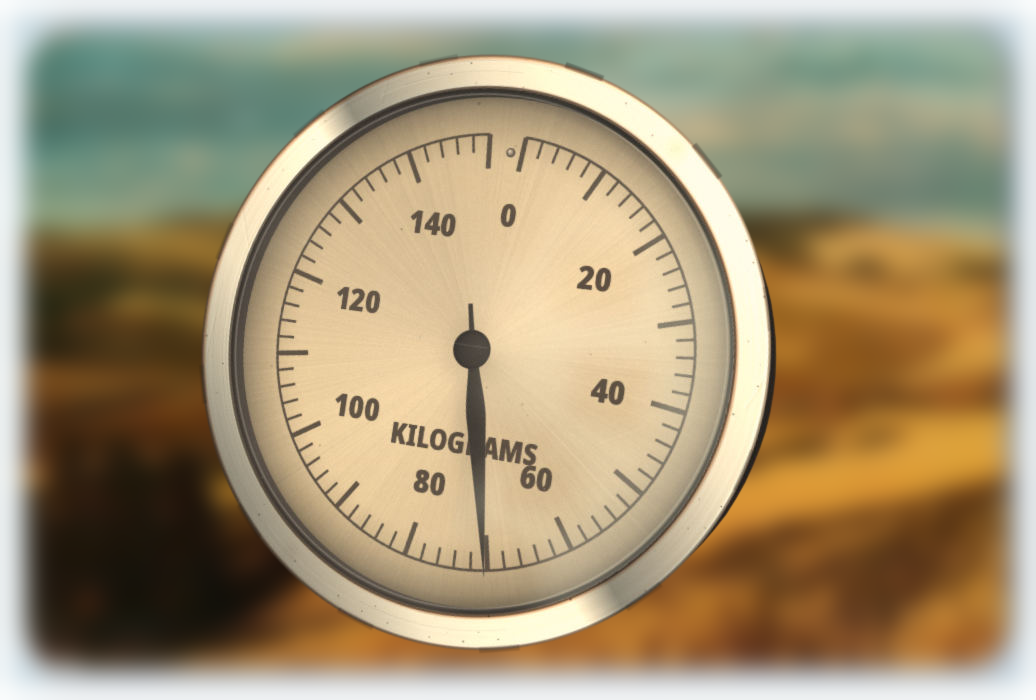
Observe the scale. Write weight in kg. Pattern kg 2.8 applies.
kg 70
